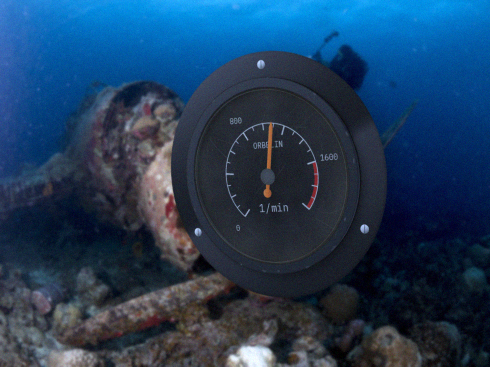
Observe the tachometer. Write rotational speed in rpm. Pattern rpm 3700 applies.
rpm 1100
